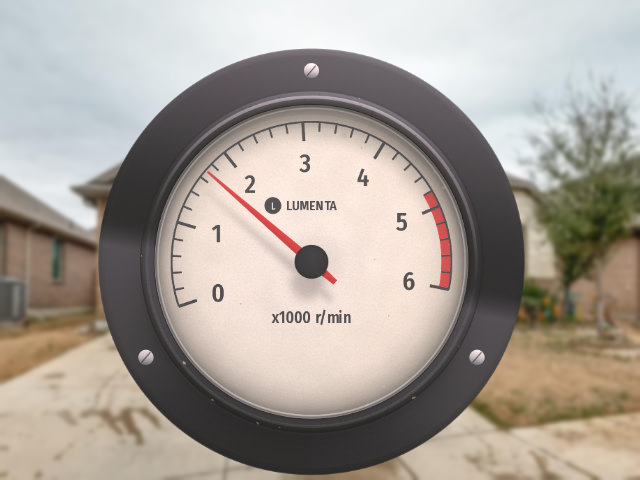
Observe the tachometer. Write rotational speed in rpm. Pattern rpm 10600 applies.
rpm 1700
